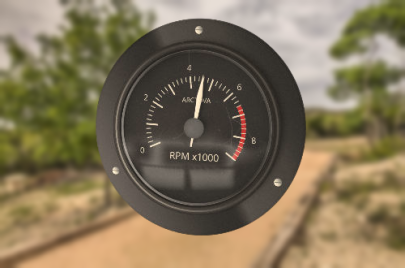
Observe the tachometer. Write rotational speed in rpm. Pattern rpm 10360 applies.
rpm 4600
